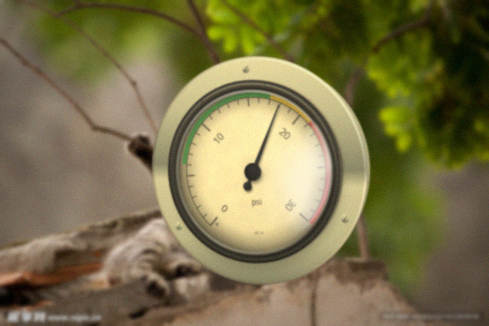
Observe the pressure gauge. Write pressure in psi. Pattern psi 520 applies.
psi 18
